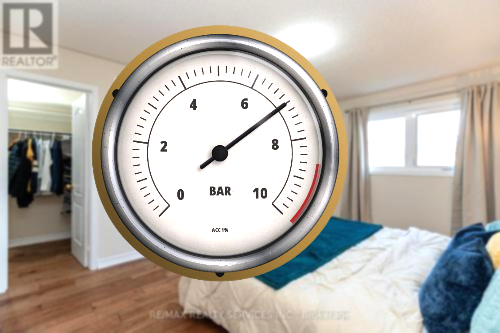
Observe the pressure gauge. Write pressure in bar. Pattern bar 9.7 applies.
bar 7
